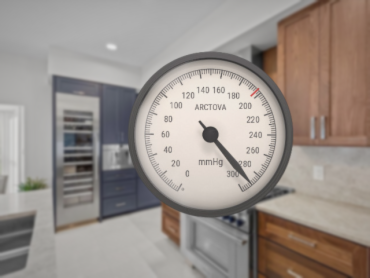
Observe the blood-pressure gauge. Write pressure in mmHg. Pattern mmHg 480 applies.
mmHg 290
